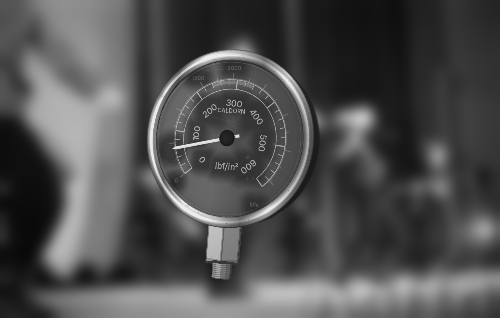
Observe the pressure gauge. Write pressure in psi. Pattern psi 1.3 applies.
psi 60
